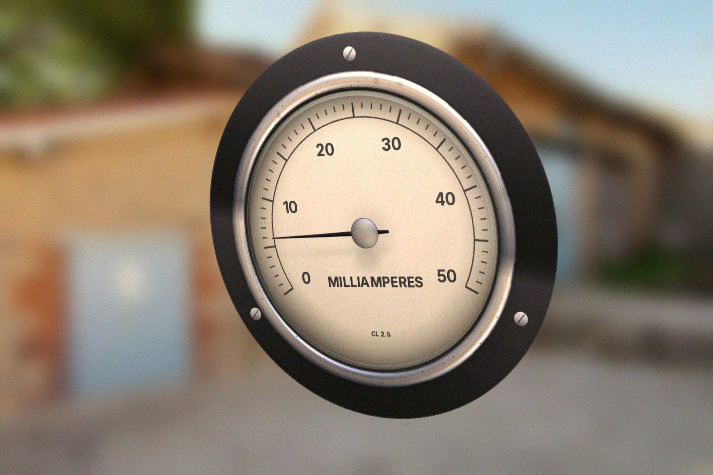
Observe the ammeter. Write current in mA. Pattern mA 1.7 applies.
mA 6
